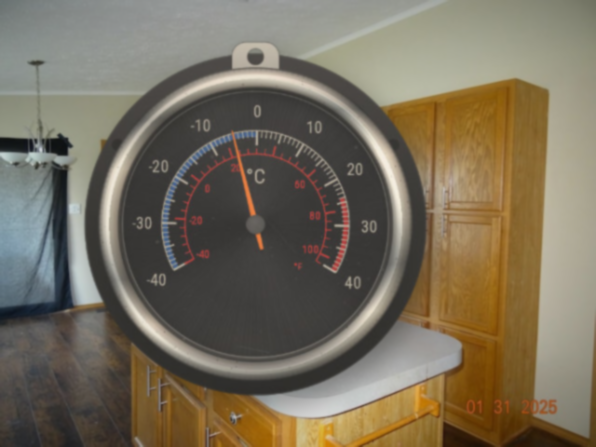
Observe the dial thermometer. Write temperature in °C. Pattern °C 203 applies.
°C -5
